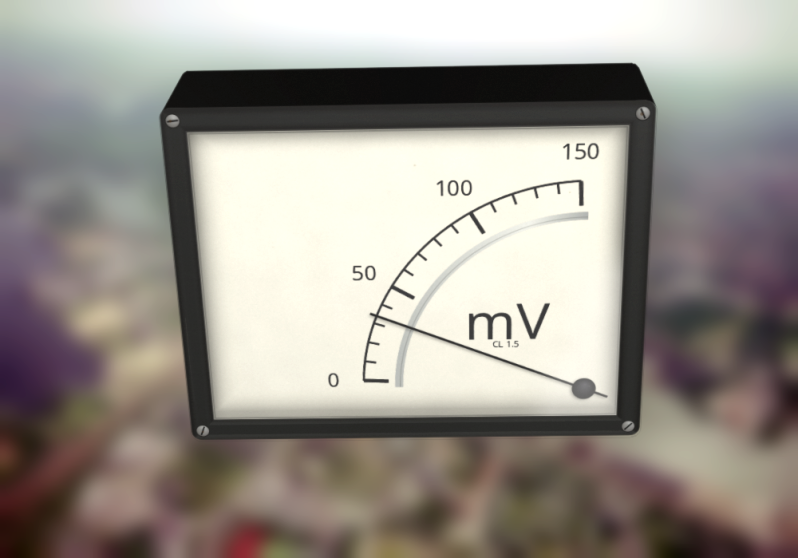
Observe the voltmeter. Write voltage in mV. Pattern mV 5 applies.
mV 35
